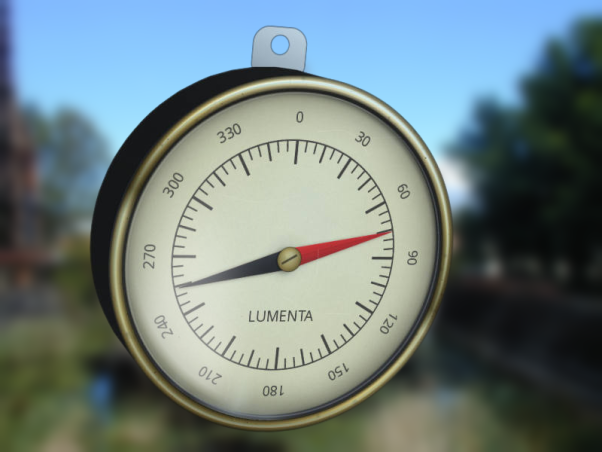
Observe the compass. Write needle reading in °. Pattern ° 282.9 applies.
° 75
